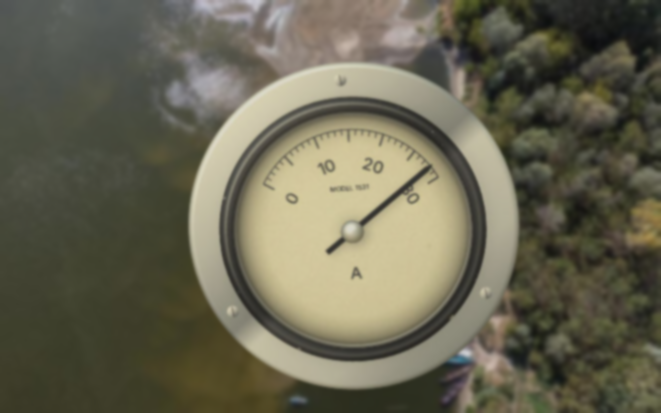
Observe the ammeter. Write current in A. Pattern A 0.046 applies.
A 28
